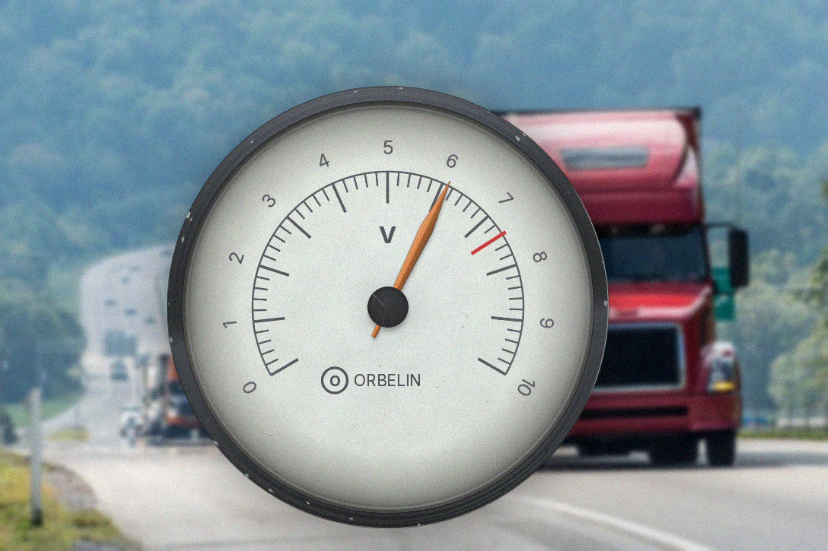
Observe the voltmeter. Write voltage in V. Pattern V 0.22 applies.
V 6.1
